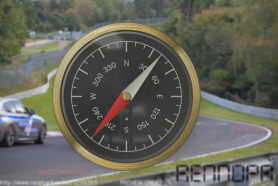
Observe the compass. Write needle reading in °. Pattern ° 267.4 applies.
° 220
